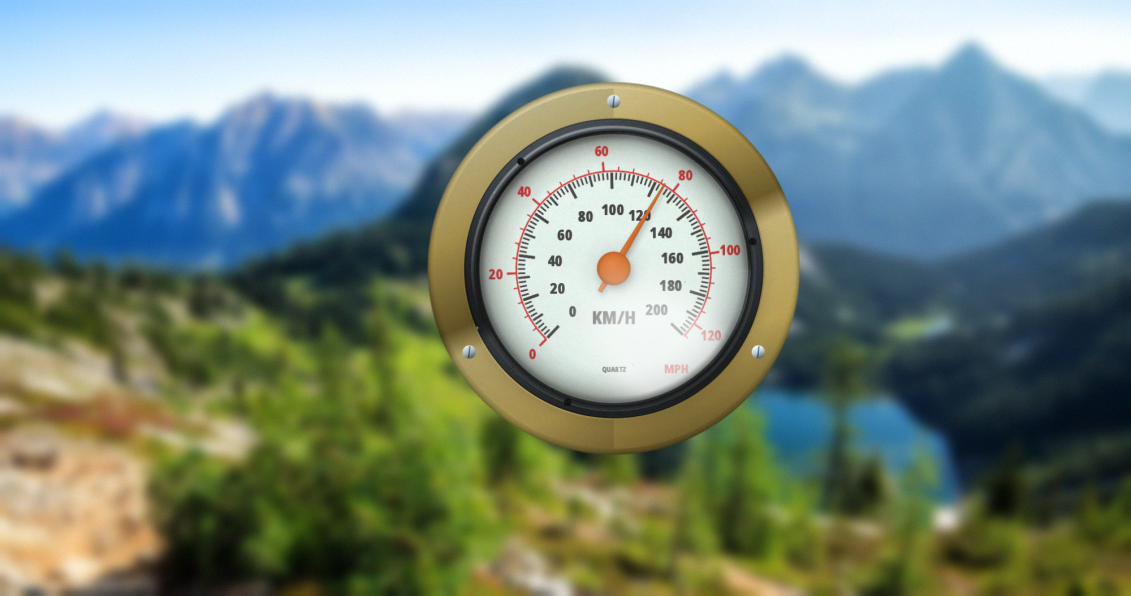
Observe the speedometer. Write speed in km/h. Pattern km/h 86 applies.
km/h 124
